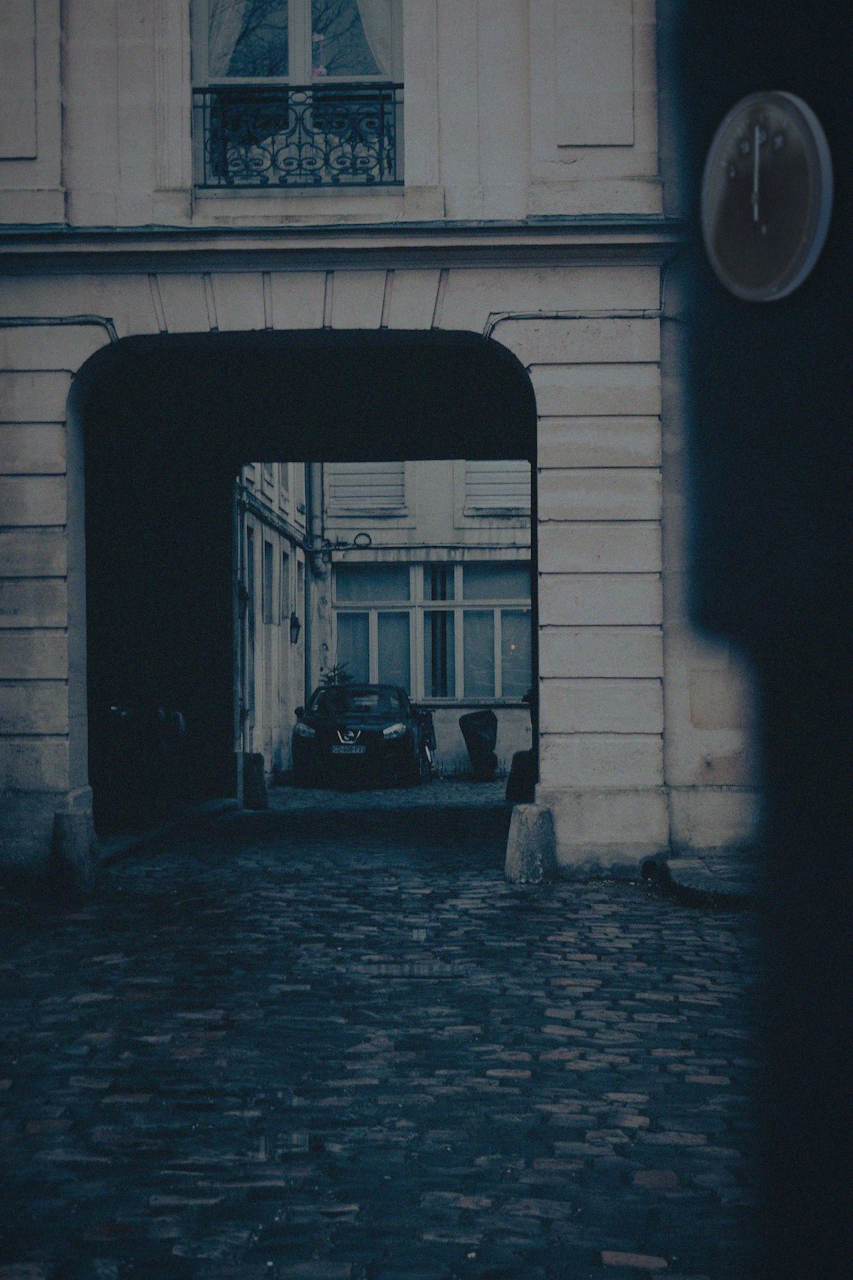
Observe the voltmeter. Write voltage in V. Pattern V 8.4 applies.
V 20
